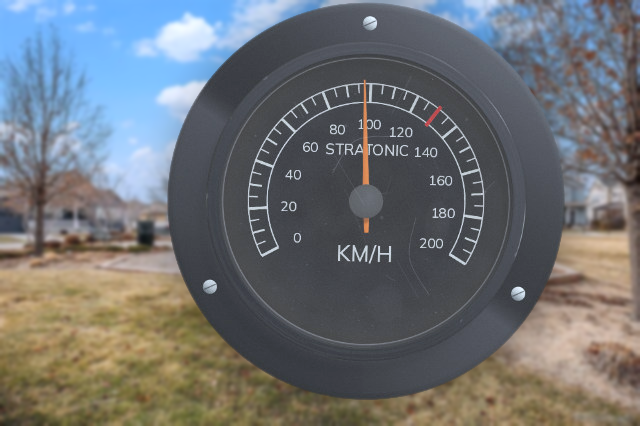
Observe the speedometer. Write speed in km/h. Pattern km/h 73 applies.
km/h 97.5
